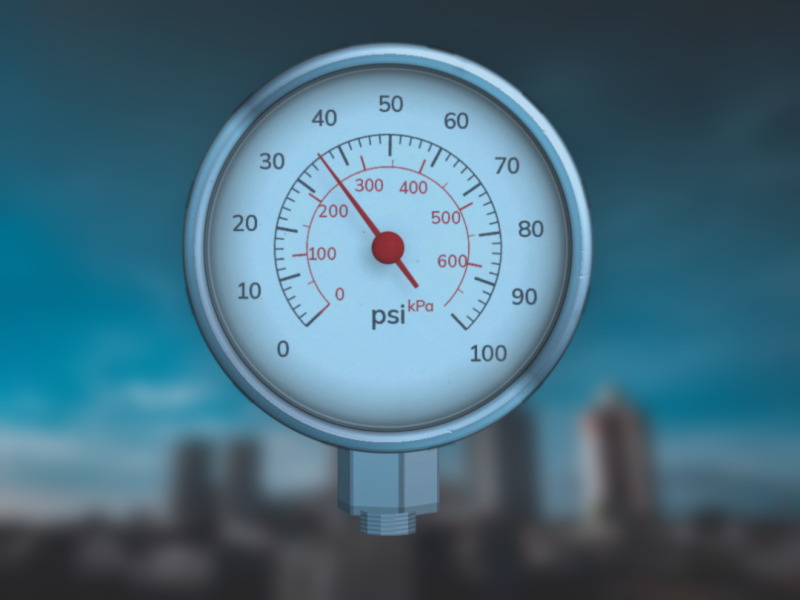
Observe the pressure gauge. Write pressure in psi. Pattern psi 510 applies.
psi 36
